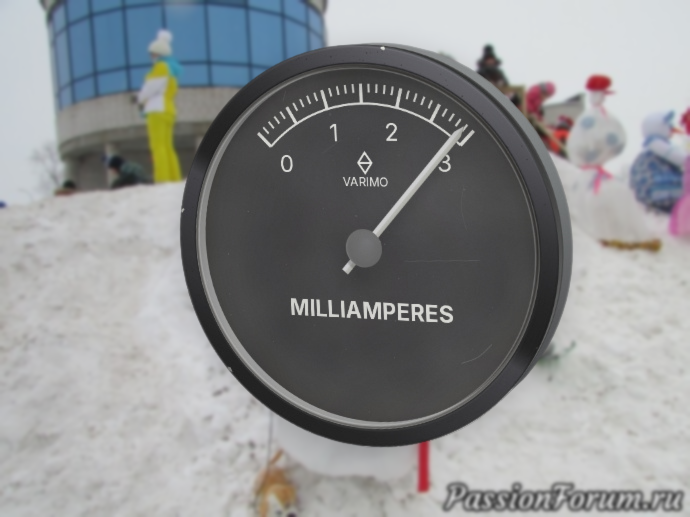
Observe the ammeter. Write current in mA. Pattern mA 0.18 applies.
mA 2.9
